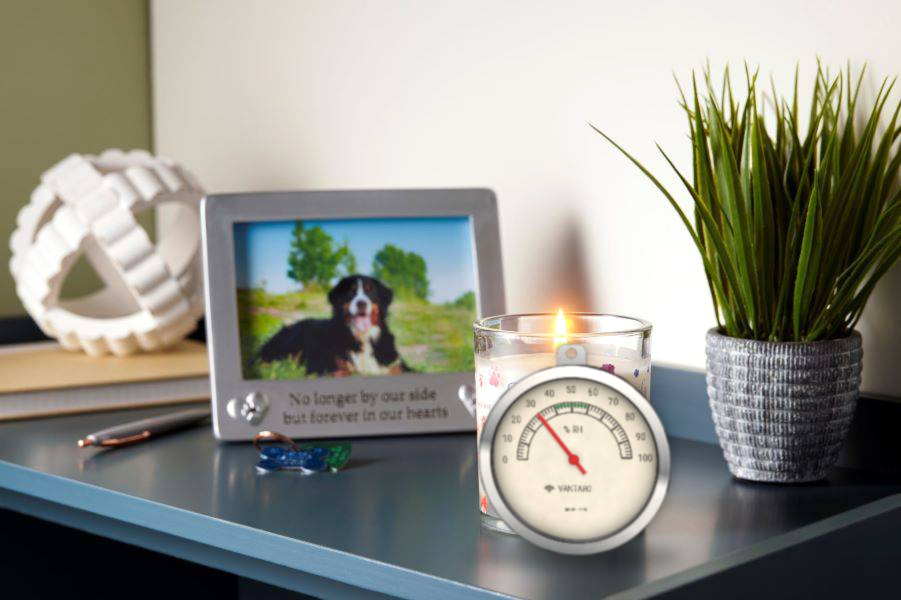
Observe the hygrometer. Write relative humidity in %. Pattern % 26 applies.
% 30
